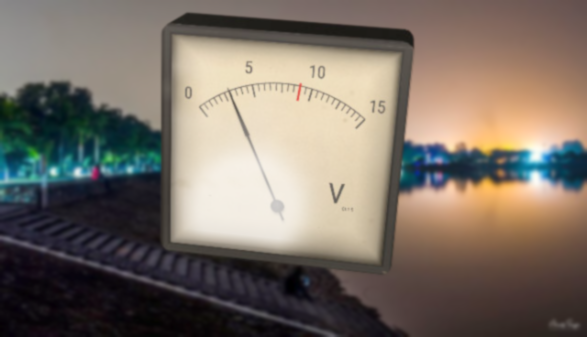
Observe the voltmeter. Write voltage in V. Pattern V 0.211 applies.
V 3
